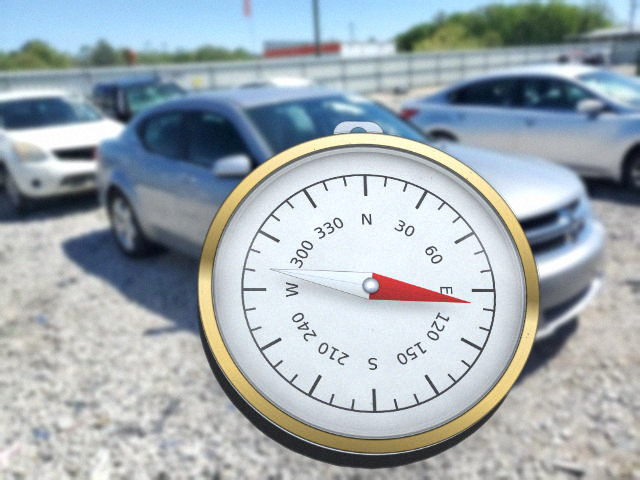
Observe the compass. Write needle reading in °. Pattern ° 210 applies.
° 100
